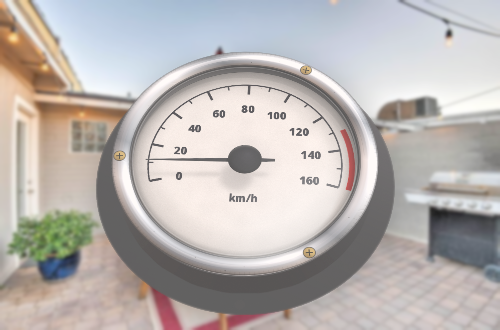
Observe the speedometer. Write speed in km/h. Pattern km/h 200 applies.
km/h 10
